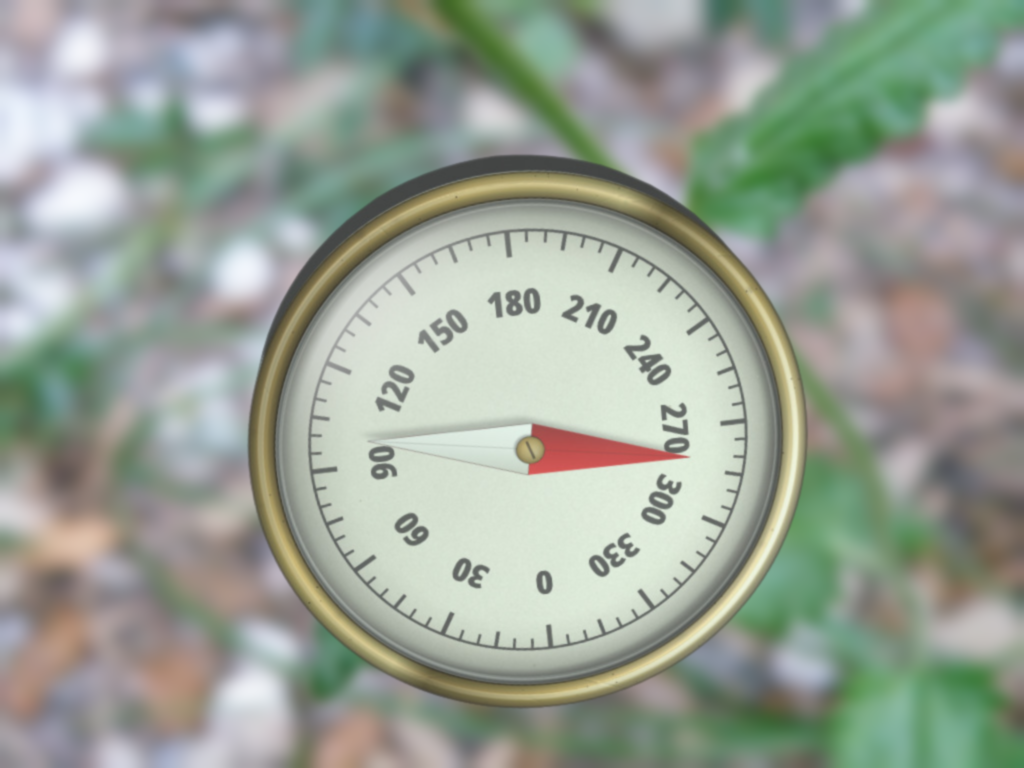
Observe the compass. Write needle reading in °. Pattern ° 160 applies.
° 280
